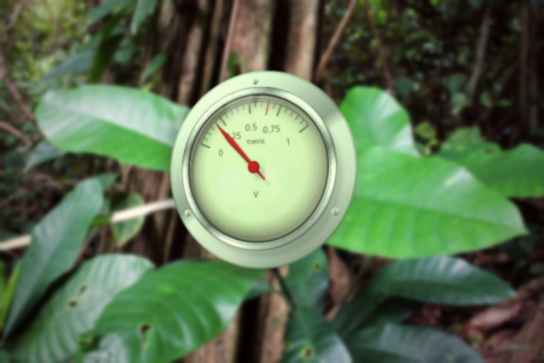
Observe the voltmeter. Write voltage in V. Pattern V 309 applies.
V 0.2
